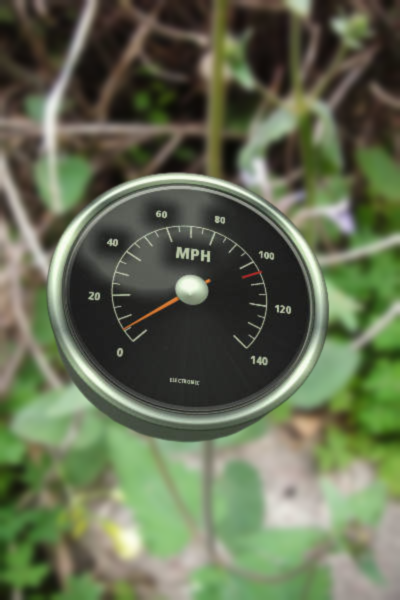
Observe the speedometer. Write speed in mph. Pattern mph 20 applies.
mph 5
